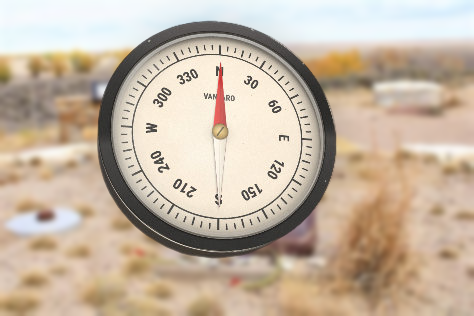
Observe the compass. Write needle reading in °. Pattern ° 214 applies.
° 0
